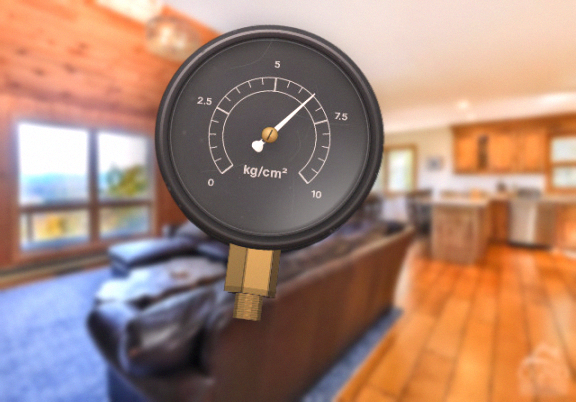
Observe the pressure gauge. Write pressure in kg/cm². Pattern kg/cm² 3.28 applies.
kg/cm² 6.5
